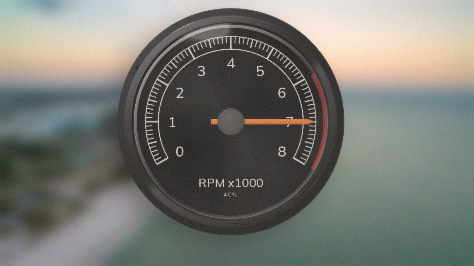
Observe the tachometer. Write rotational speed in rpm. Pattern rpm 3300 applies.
rpm 7000
